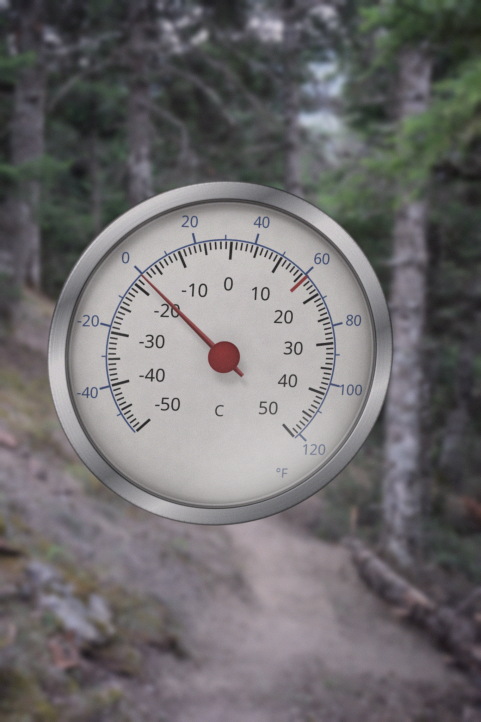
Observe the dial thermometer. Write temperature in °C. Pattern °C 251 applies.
°C -18
